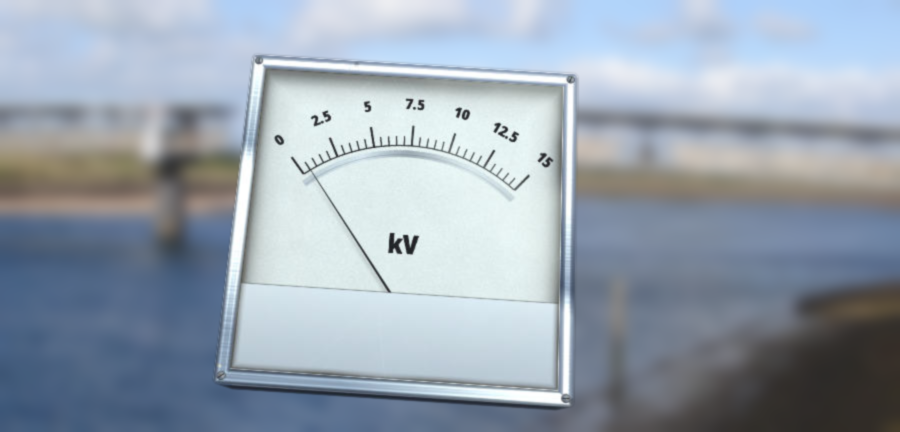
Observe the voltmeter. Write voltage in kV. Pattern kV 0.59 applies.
kV 0.5
